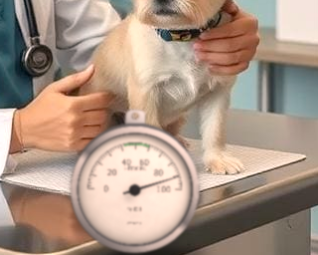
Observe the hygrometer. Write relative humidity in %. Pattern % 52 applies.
% 90
